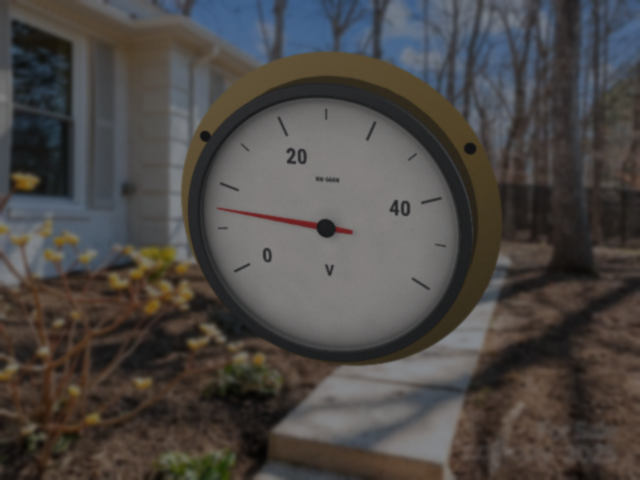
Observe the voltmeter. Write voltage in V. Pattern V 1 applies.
V 7.5
